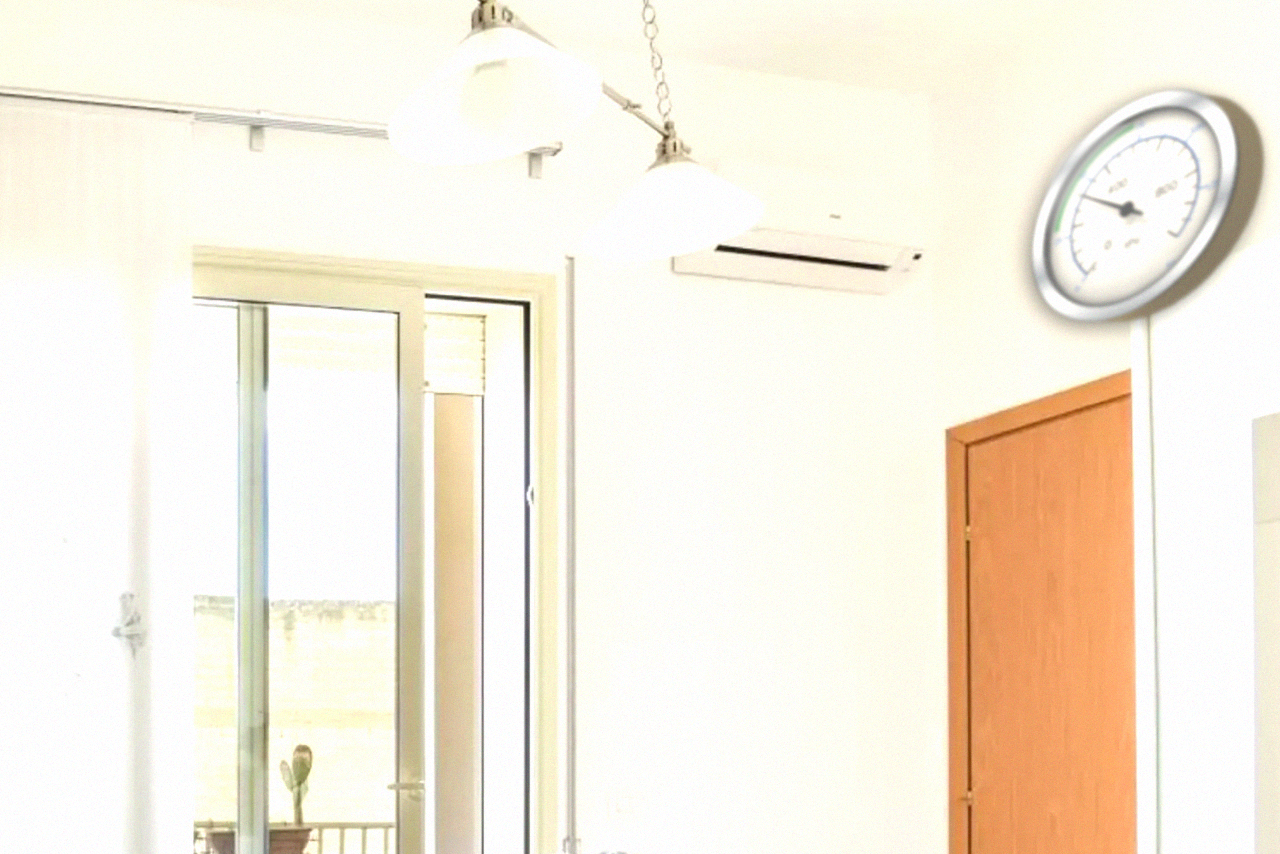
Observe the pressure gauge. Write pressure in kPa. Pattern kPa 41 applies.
kPa 300
